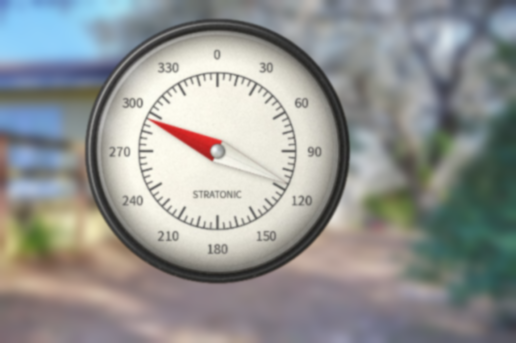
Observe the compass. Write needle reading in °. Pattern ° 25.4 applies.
° 295
